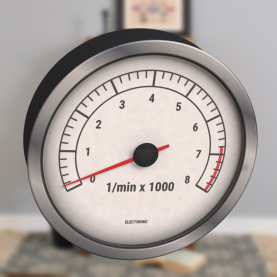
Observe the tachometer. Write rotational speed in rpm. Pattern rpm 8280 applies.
rpm 200
